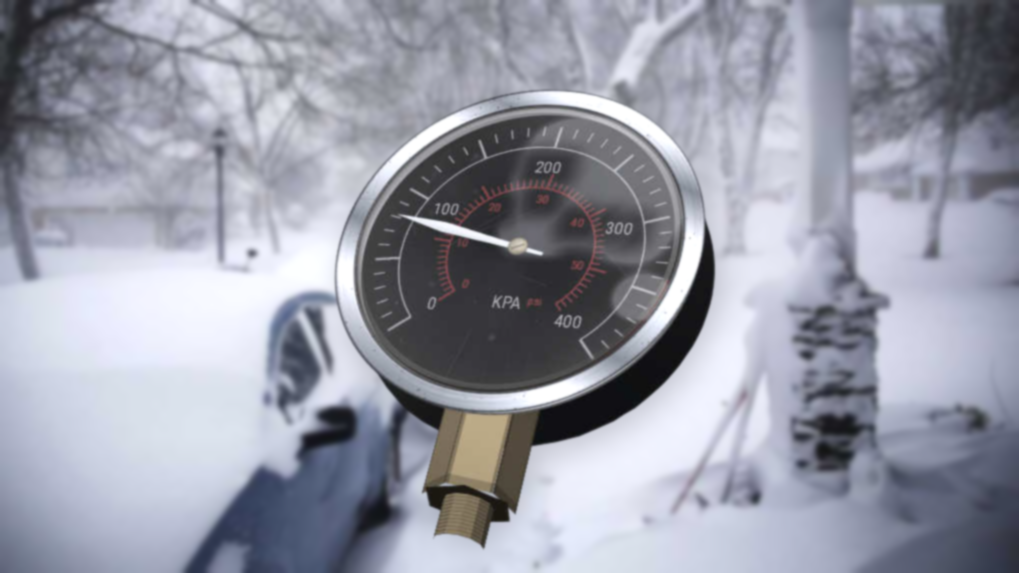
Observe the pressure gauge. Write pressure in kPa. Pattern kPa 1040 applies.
kPa 80
